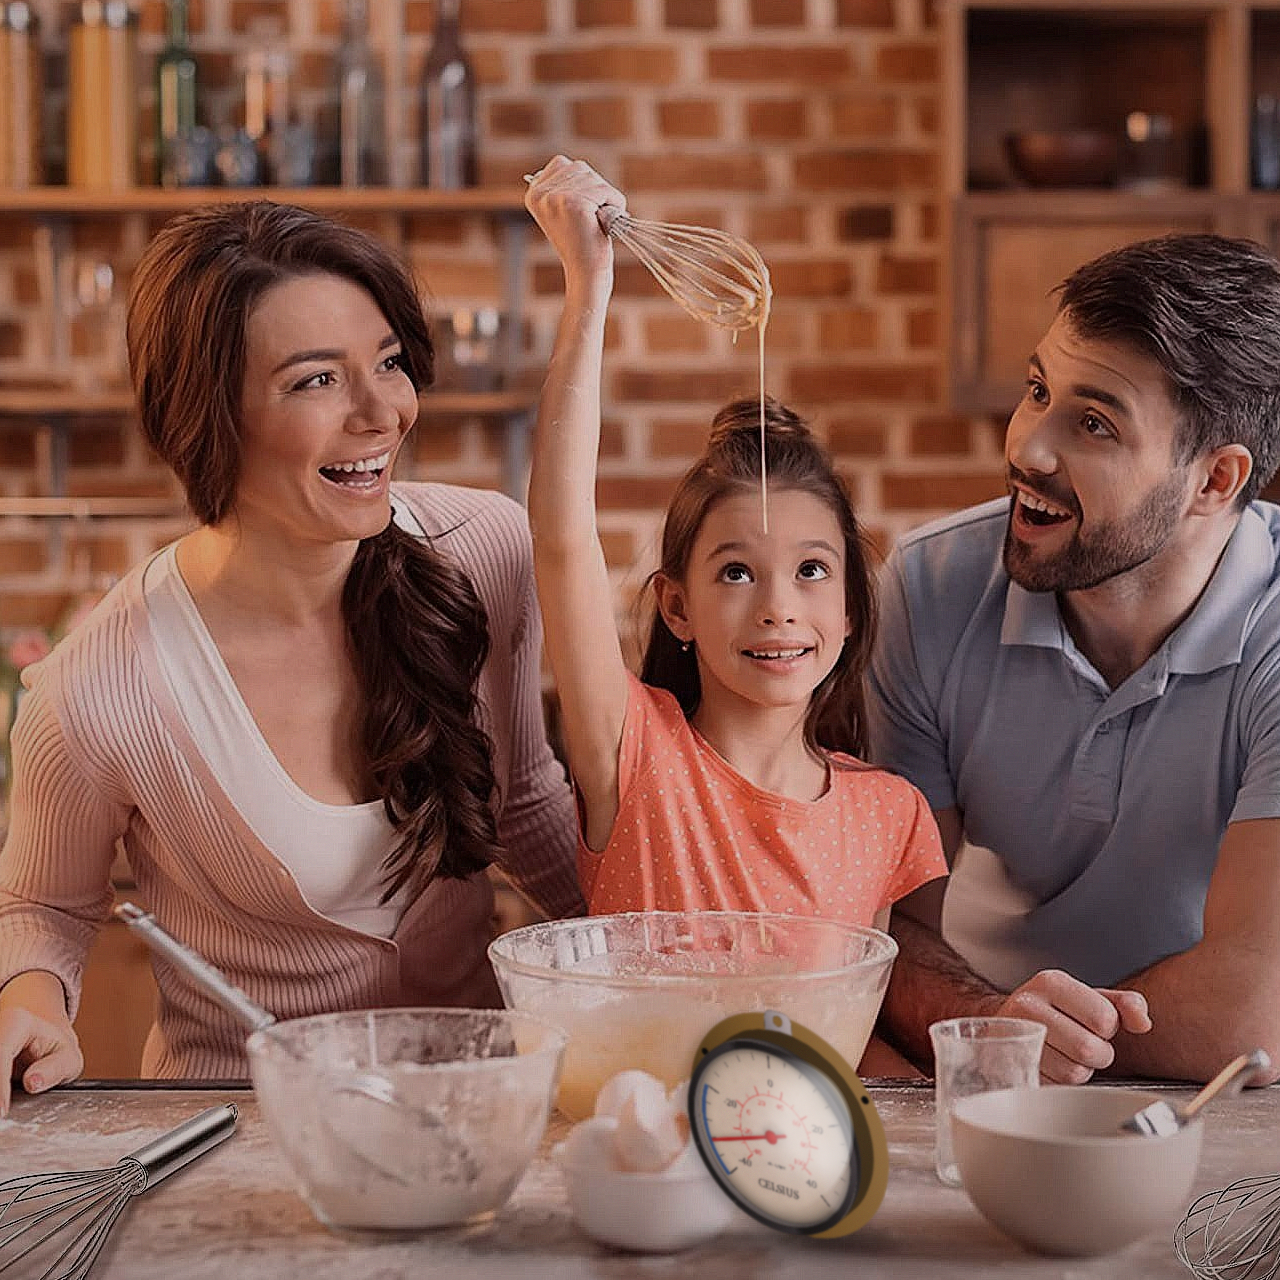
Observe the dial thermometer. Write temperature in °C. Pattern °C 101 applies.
°C -32
